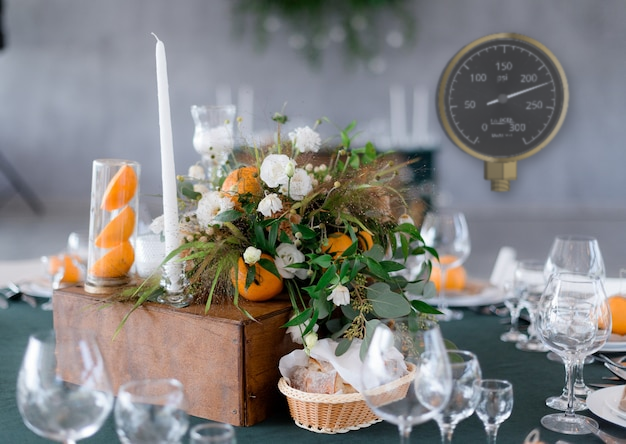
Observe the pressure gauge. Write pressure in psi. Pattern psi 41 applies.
psi 220
